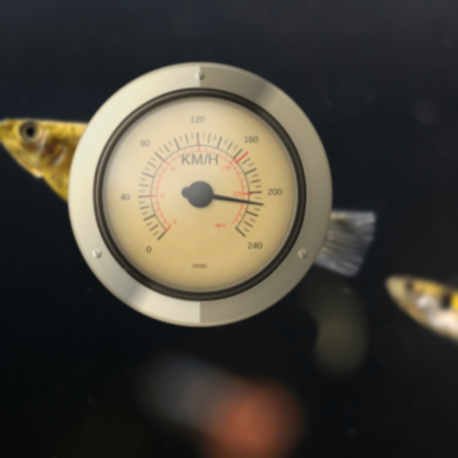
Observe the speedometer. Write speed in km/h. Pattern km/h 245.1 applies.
km/h 210
